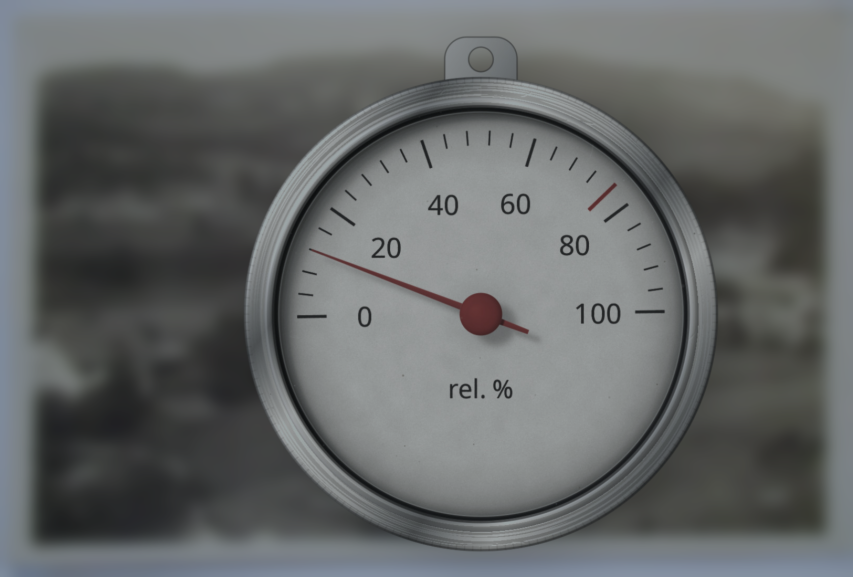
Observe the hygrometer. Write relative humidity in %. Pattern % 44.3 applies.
% 12
